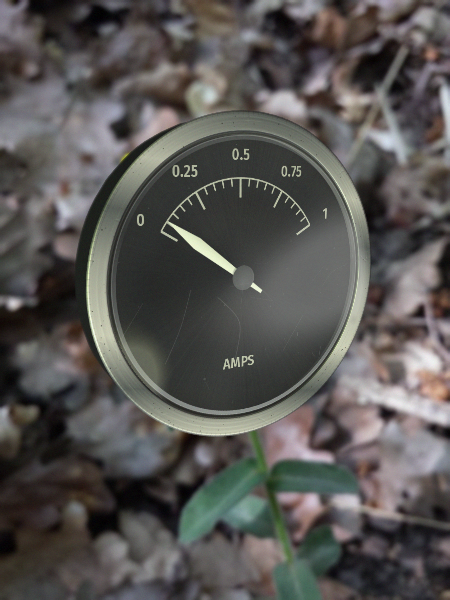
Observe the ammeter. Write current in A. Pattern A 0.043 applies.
A 0.05
